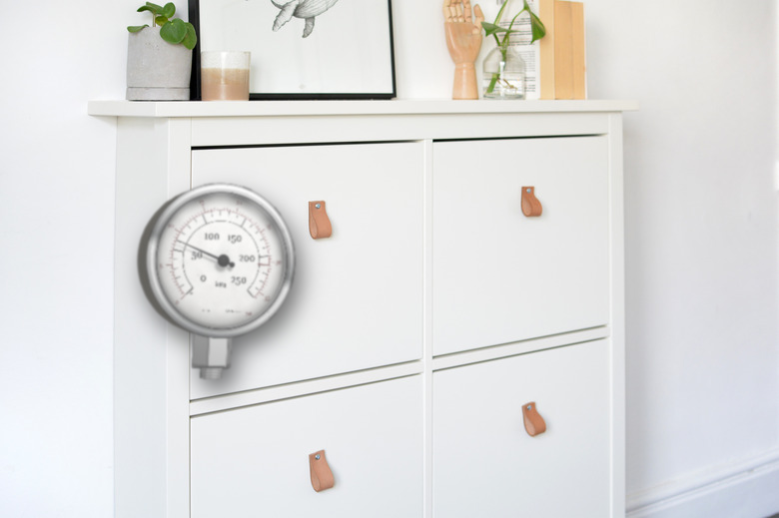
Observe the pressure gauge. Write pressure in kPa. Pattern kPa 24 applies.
kPa 60
